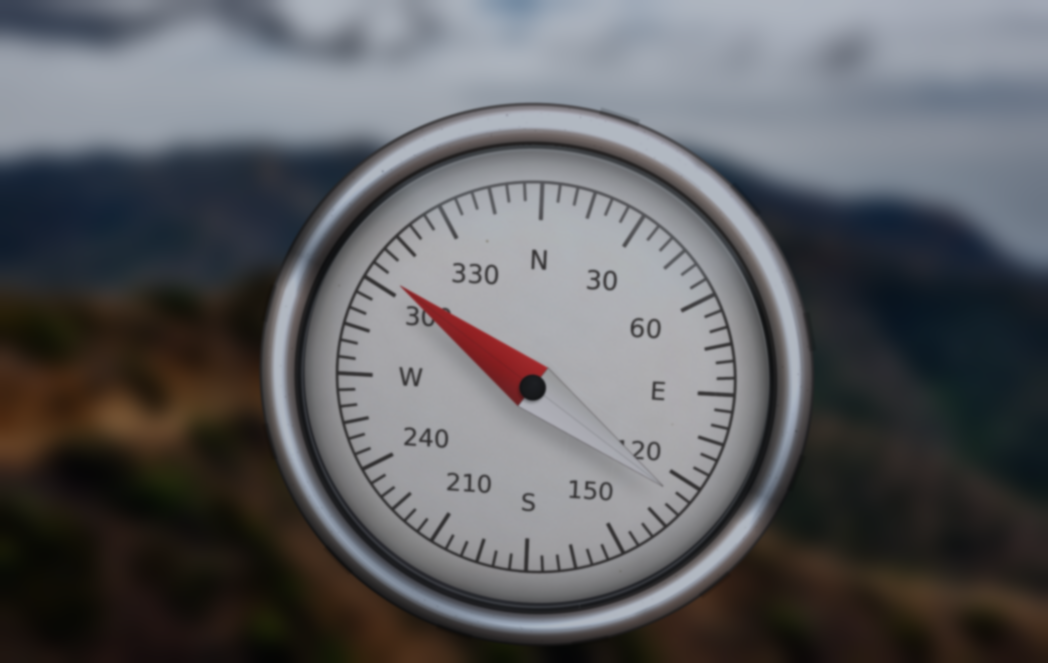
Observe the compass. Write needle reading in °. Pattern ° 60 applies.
° 305
